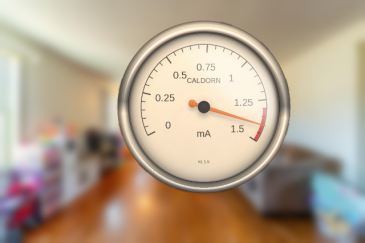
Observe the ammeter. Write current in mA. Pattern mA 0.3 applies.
mA 1.4
